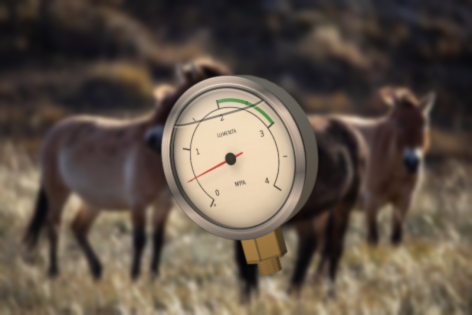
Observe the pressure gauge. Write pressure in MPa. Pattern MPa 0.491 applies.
MPa 0.5
